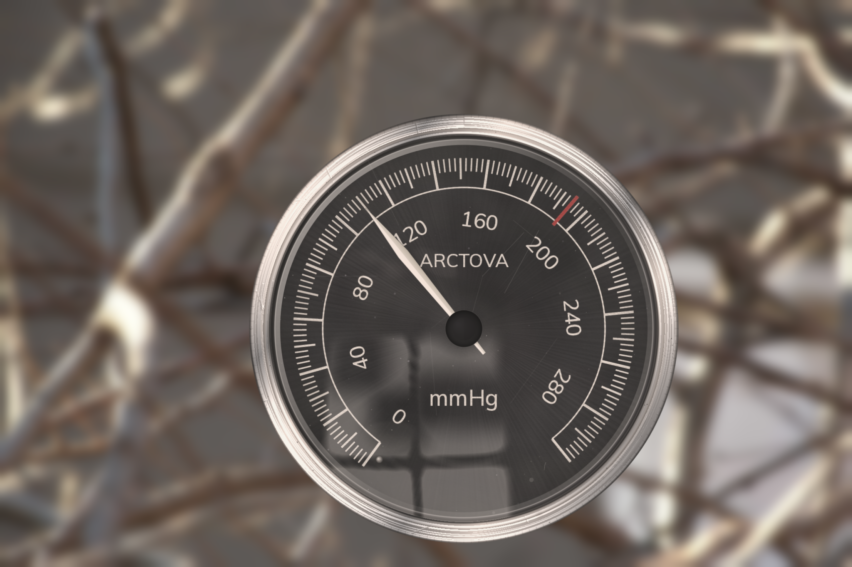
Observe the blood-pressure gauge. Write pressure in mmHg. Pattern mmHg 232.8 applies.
mmHg 110
